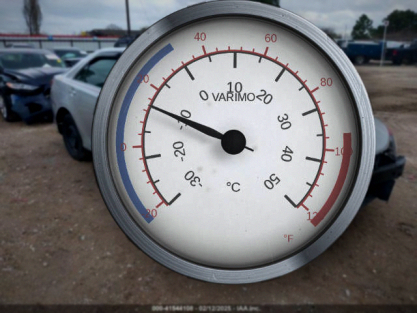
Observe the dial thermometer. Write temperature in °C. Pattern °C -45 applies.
°C -10
